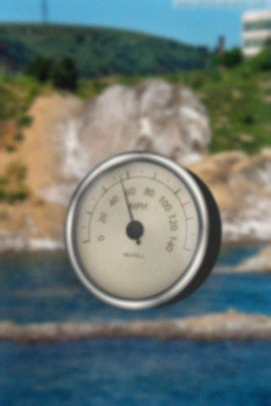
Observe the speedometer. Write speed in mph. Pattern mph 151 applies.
mph 55
